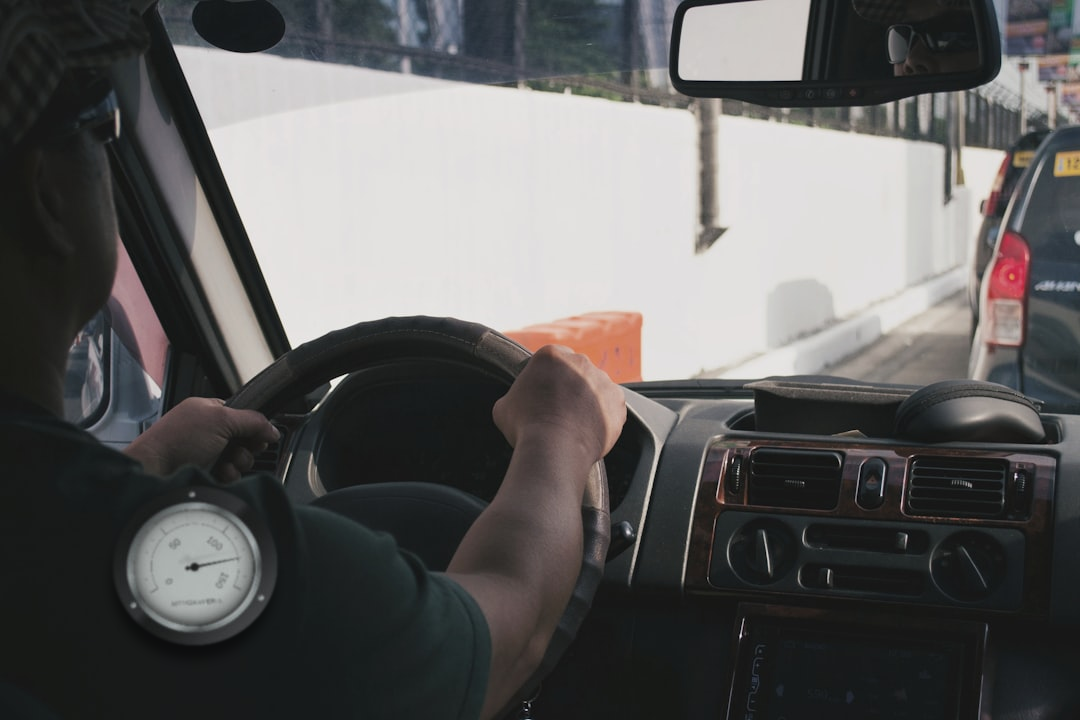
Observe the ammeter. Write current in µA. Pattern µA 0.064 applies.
µA 125
